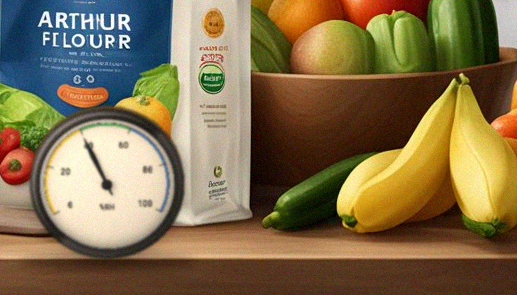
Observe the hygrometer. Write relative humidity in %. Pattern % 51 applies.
% 40
